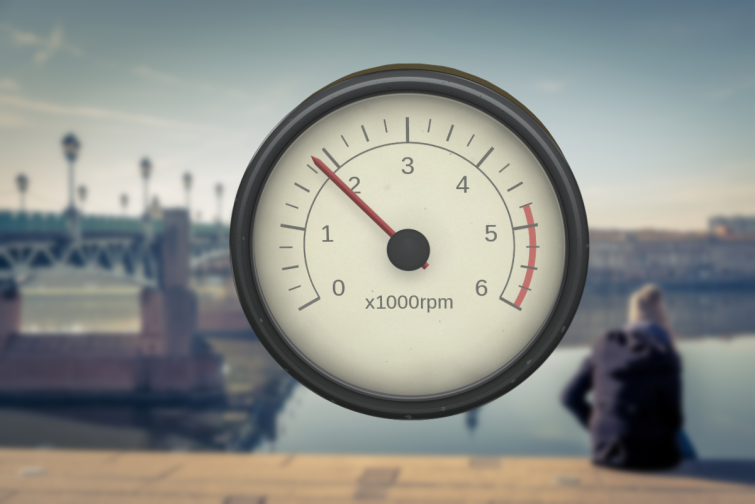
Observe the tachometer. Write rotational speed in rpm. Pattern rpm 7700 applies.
rpm 1875
